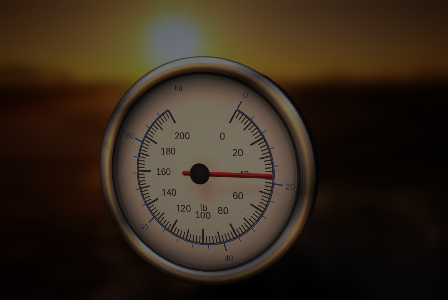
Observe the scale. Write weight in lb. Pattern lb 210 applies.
lb 40
